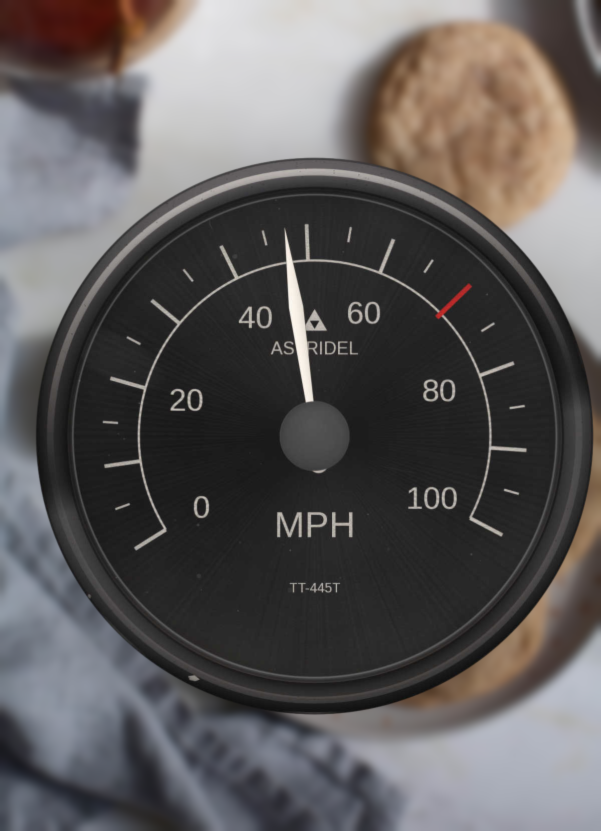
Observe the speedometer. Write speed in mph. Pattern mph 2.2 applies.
mph 47.5
